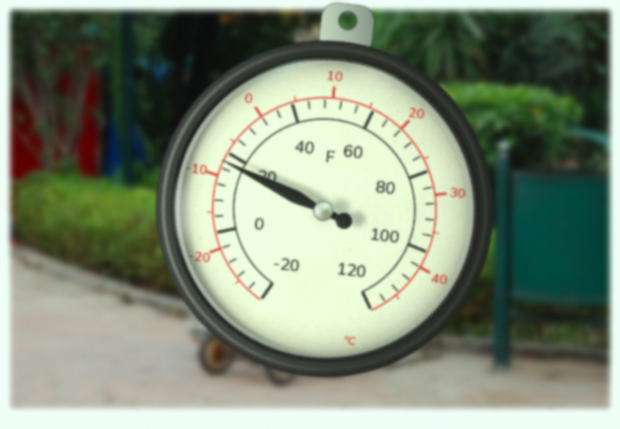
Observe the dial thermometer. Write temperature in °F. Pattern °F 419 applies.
°F 18
